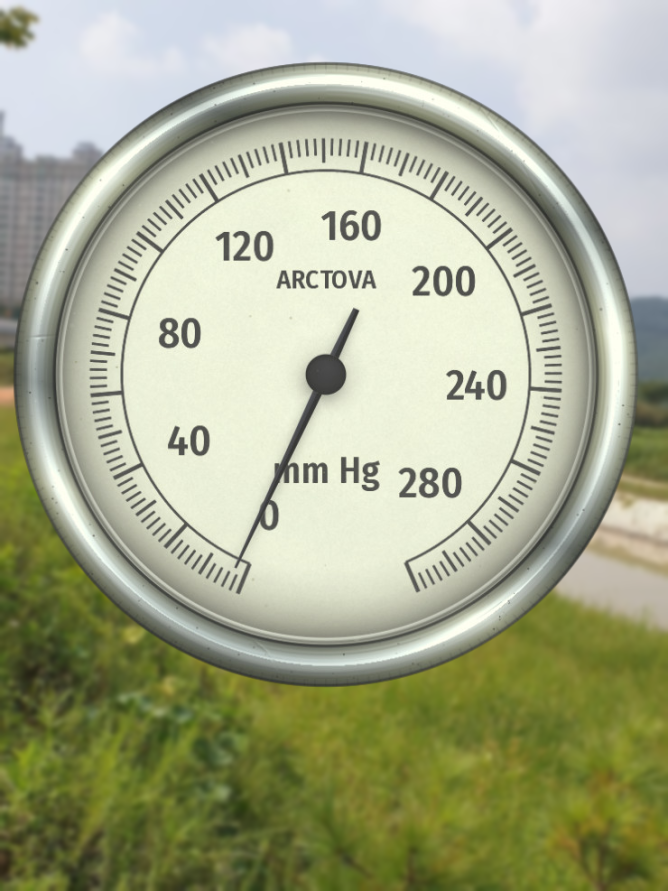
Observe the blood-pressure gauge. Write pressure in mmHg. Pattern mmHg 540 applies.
mmHg 3
